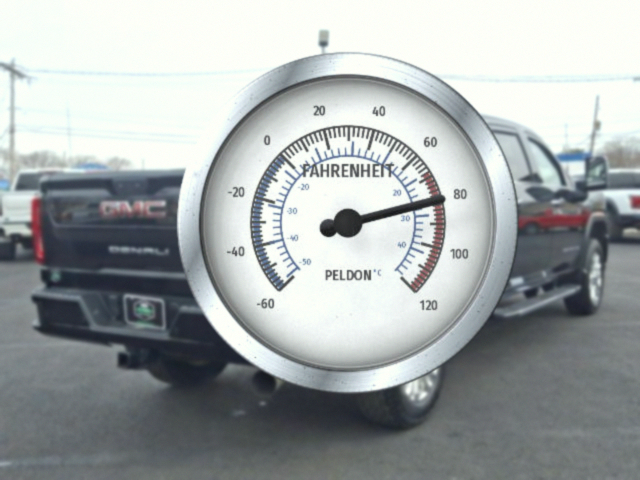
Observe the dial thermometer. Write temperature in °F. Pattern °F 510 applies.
°F 80
